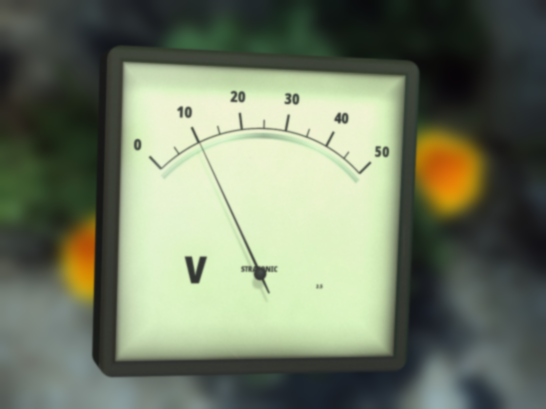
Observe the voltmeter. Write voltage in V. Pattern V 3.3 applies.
V 10
